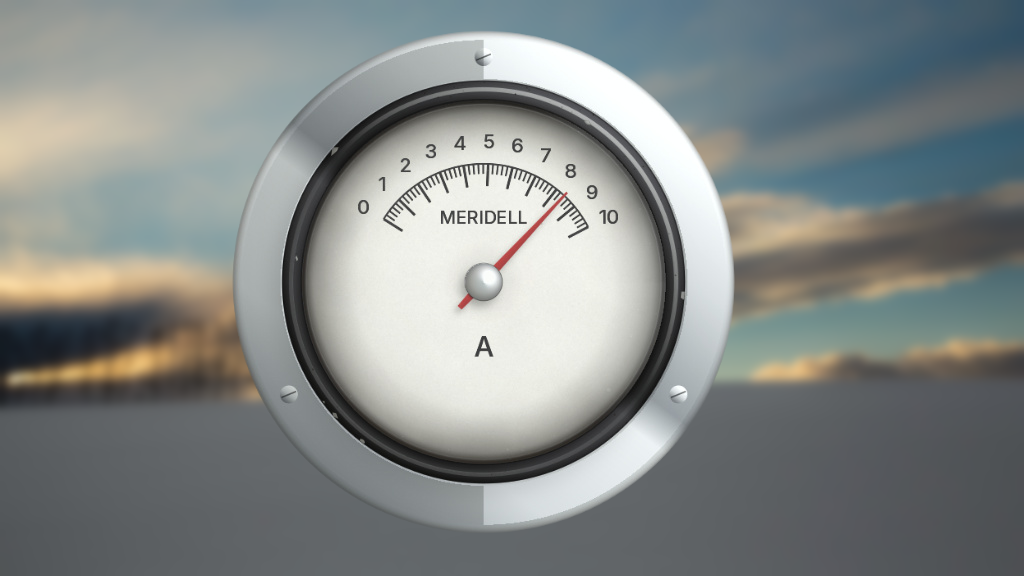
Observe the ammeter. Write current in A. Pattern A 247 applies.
A 8.4
